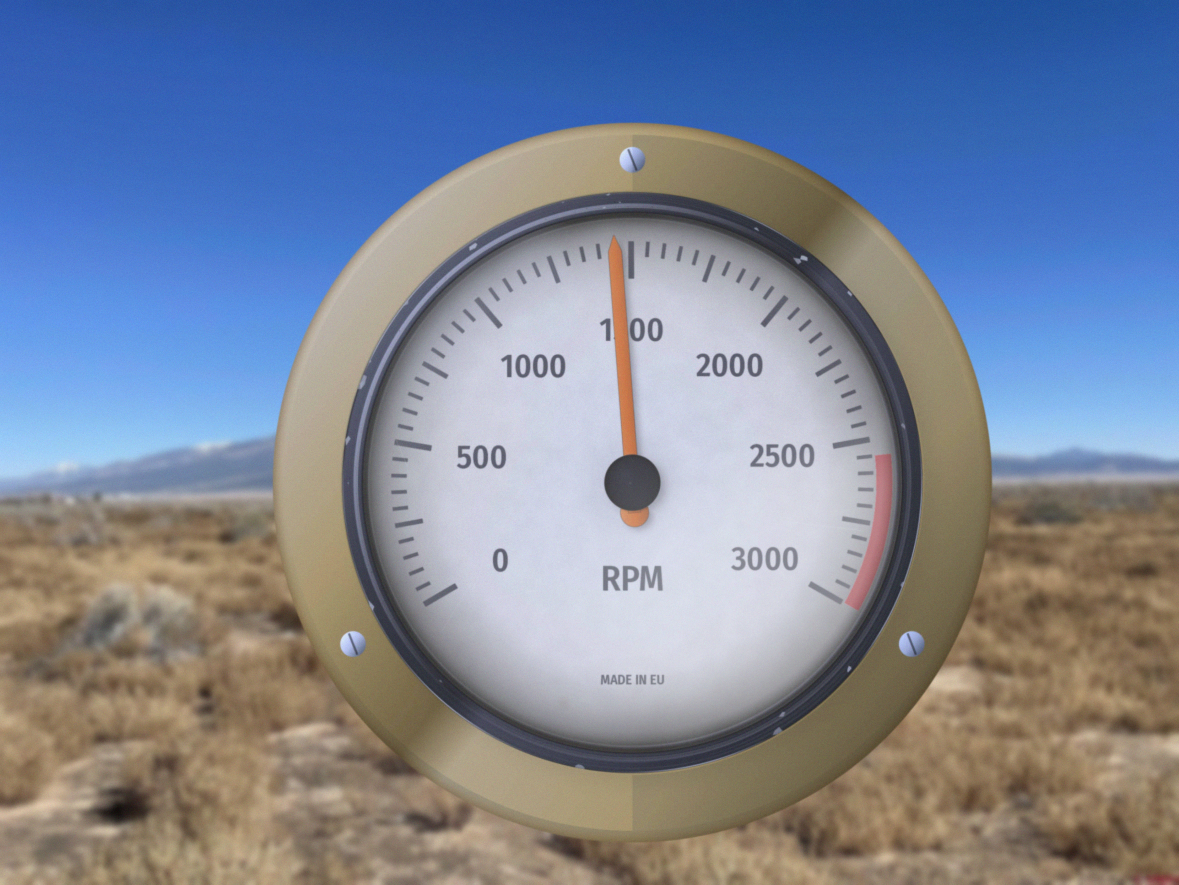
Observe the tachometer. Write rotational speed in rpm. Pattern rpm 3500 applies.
rpm 1450
